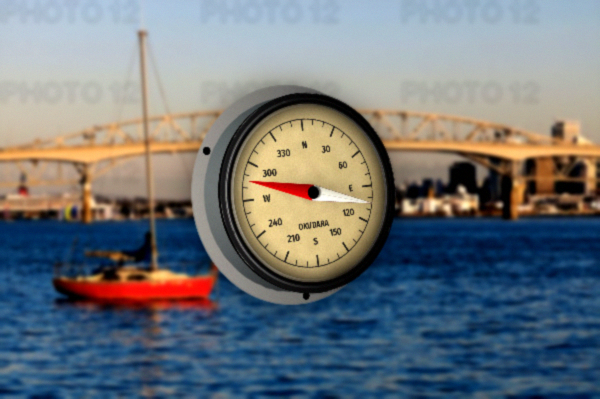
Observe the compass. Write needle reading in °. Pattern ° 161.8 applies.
° 285
